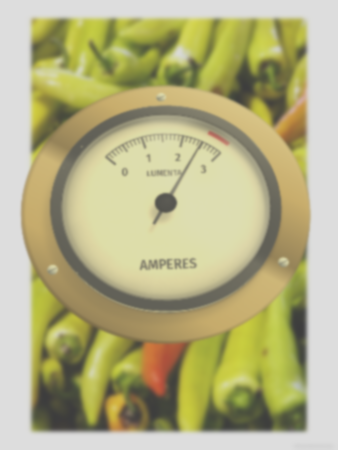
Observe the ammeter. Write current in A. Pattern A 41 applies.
A 2.5
